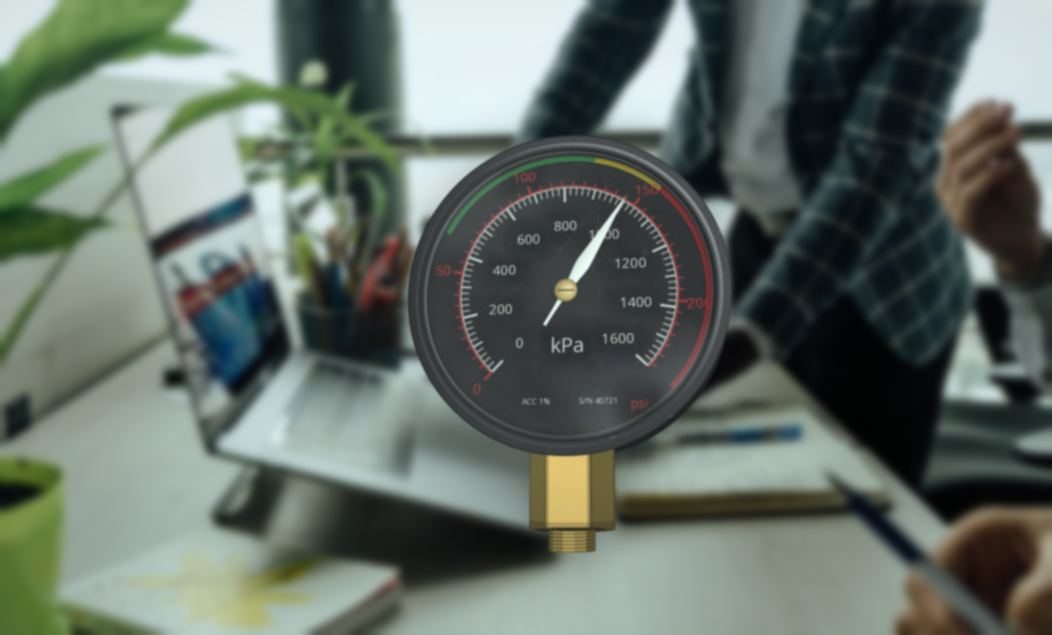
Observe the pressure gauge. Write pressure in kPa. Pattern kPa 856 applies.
kPa 1000
